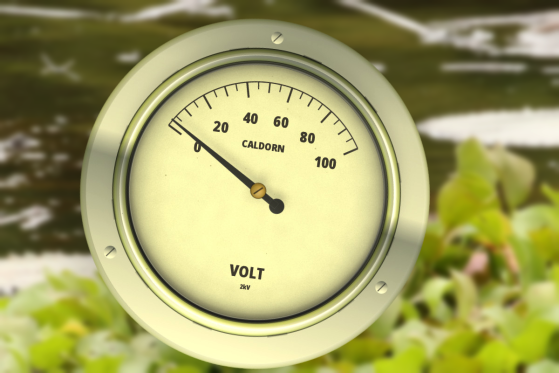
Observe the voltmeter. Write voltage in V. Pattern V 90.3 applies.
V 2.5
